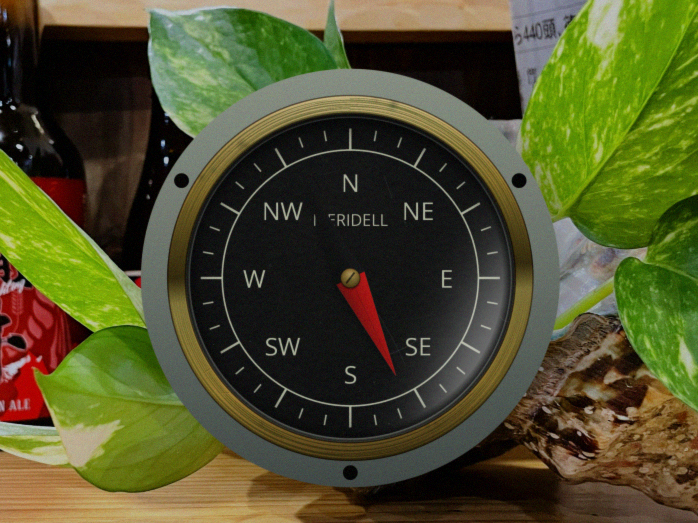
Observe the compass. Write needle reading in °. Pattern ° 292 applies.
° 155
